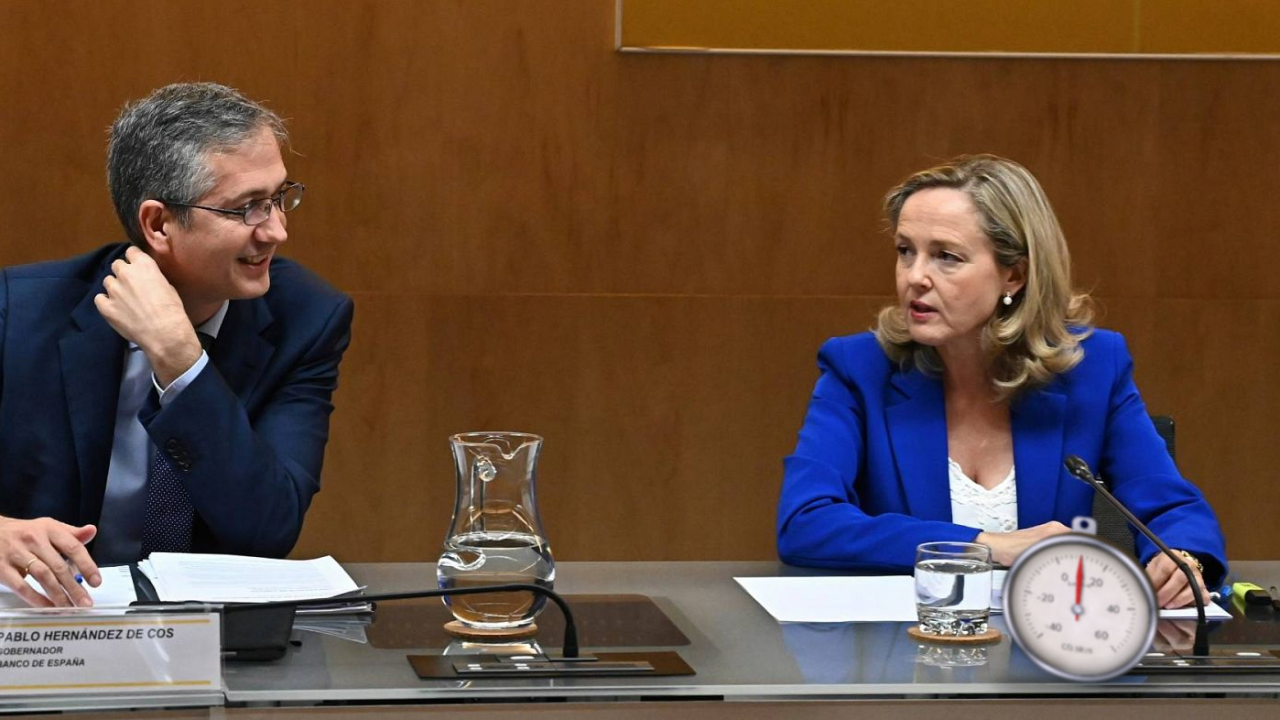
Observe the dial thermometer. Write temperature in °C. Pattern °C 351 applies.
°C 10
